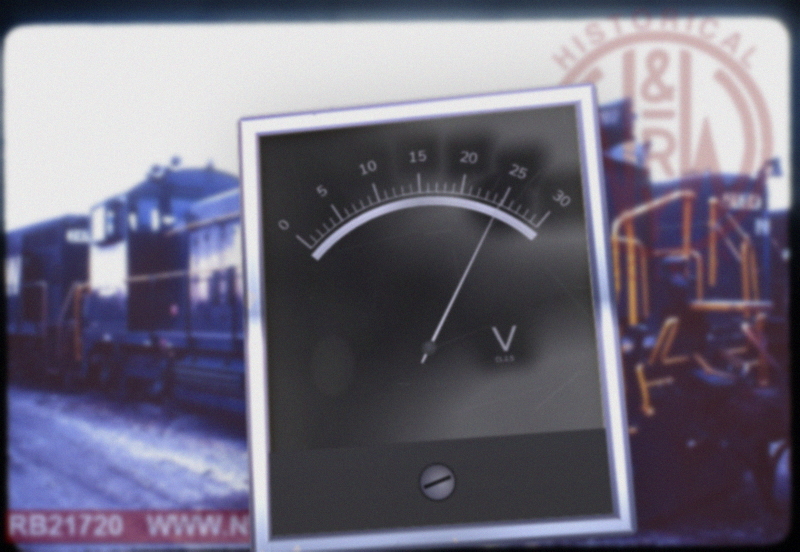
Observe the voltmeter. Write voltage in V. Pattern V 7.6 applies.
V 25
